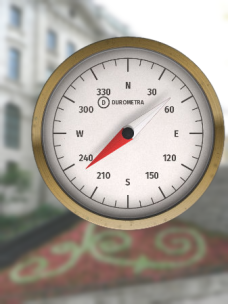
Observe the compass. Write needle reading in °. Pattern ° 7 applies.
° 230
